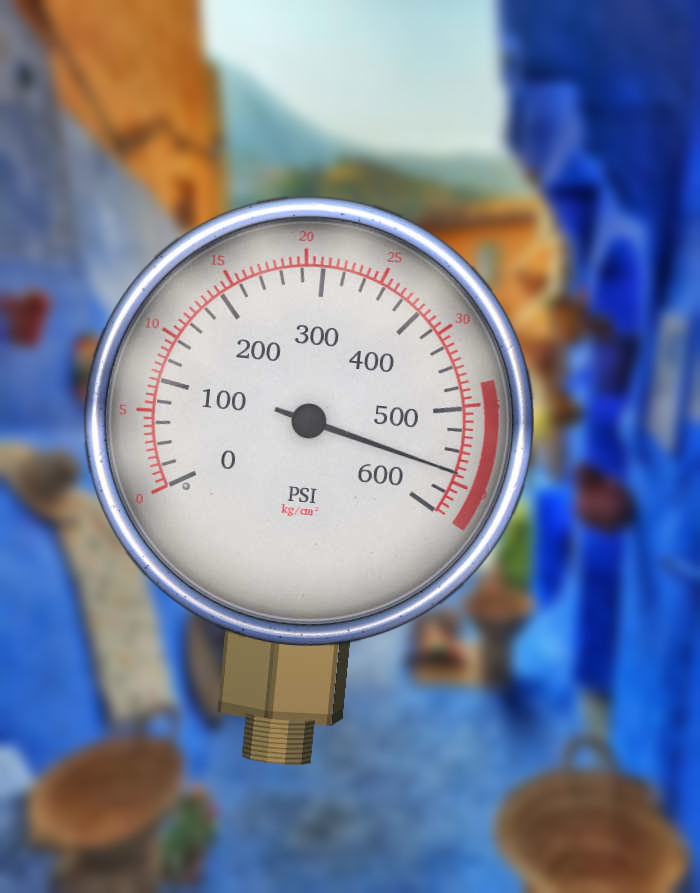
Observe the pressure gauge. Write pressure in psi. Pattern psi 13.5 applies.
psi 560
